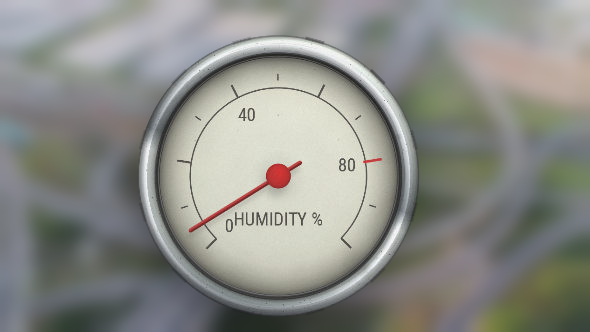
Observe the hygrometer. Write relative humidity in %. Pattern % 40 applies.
% 5
